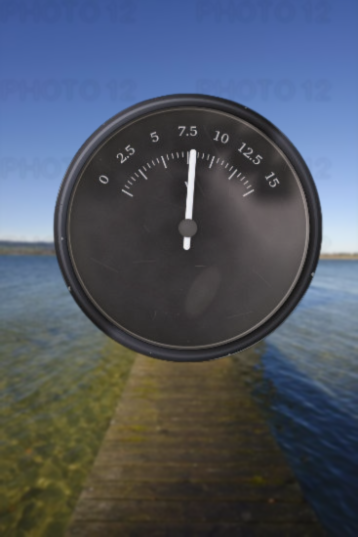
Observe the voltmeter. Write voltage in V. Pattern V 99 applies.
V 8
